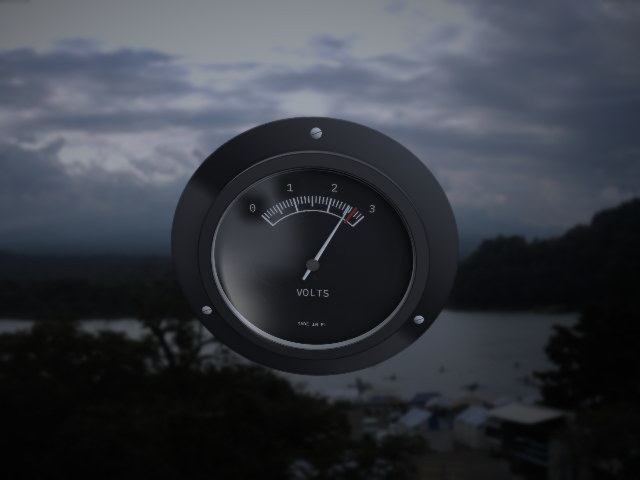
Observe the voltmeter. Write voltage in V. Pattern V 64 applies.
V 2.5
